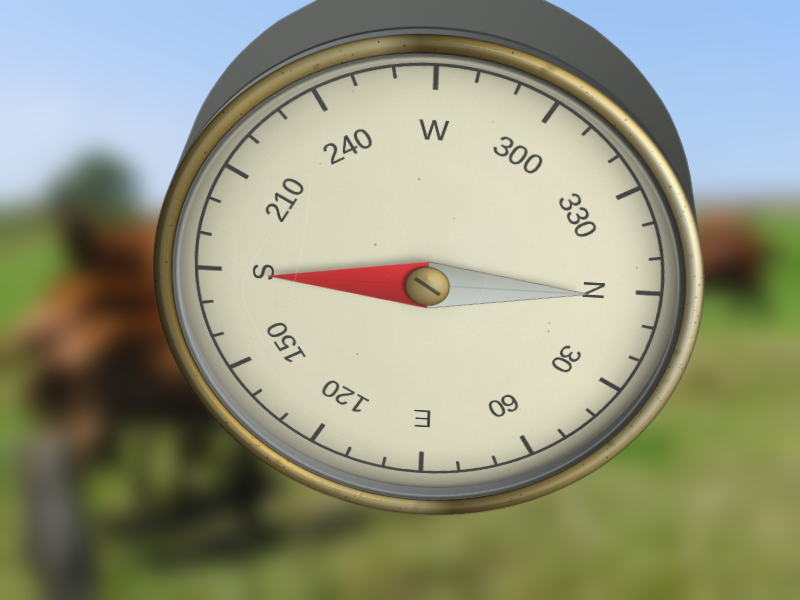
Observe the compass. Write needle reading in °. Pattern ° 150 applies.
° 180
